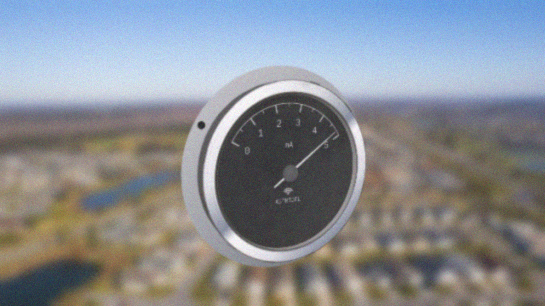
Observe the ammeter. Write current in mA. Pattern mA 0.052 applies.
mA 4.75
